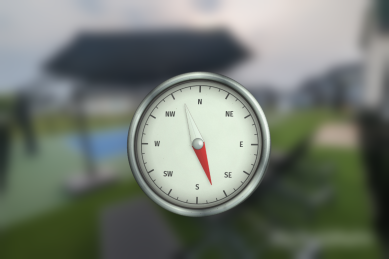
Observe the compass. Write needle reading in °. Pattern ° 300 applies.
° 160
